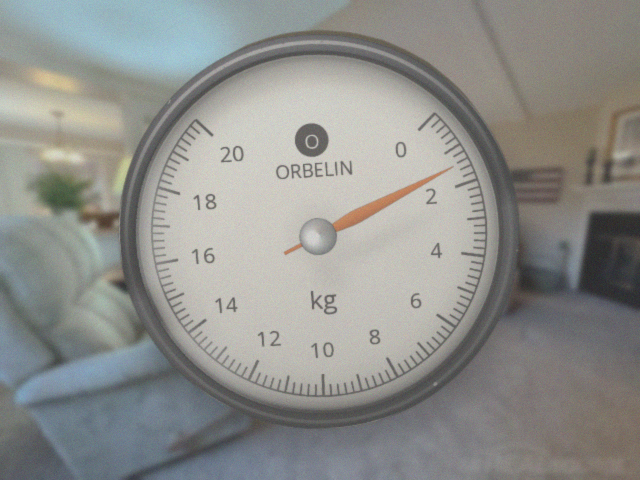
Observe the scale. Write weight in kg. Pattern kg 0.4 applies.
kg 1.4
